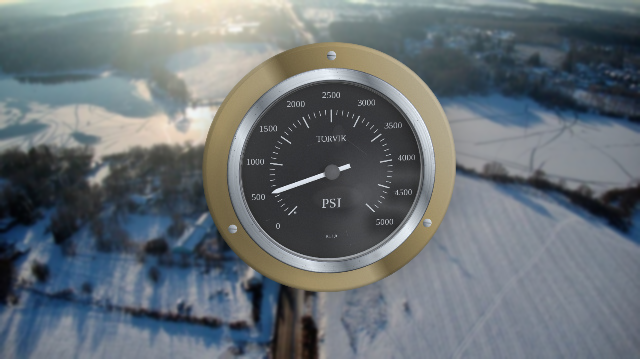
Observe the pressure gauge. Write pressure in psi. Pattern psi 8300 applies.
psi 500
